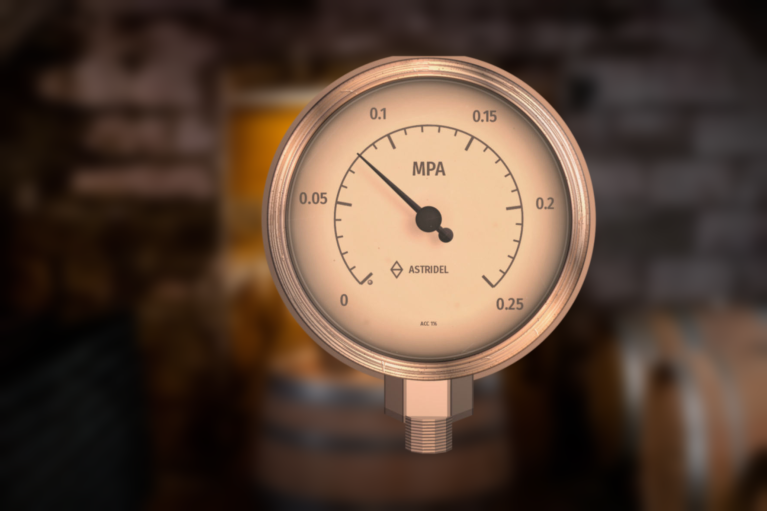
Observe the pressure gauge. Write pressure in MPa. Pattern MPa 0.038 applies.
MPa 0.08
